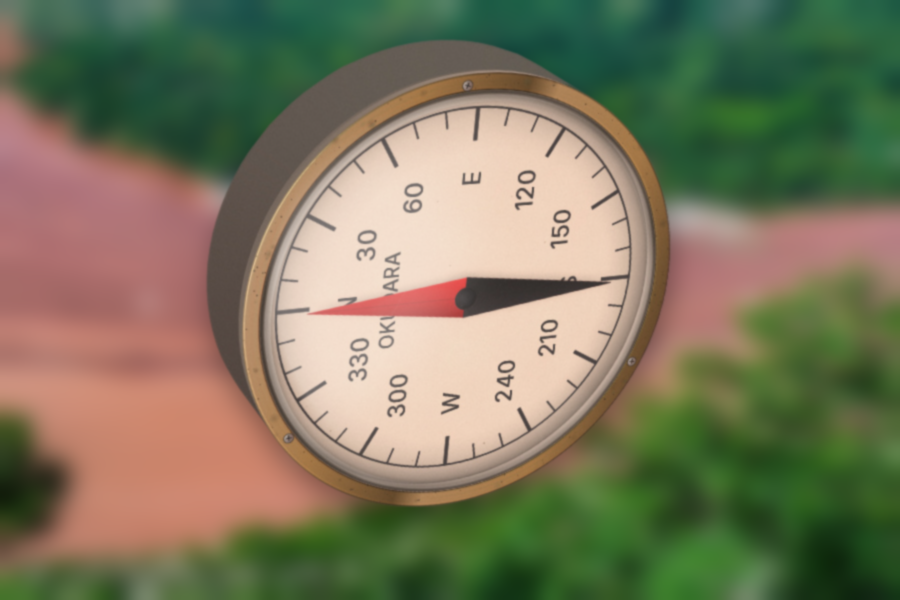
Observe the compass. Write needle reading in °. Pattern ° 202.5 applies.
° 0
